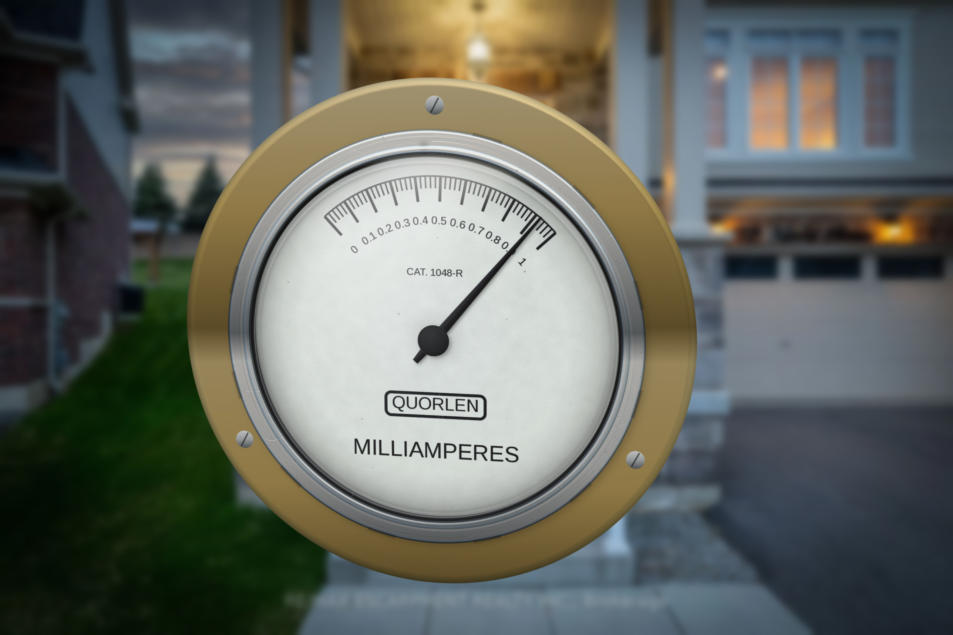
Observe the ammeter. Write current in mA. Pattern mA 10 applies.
mA 0.92
